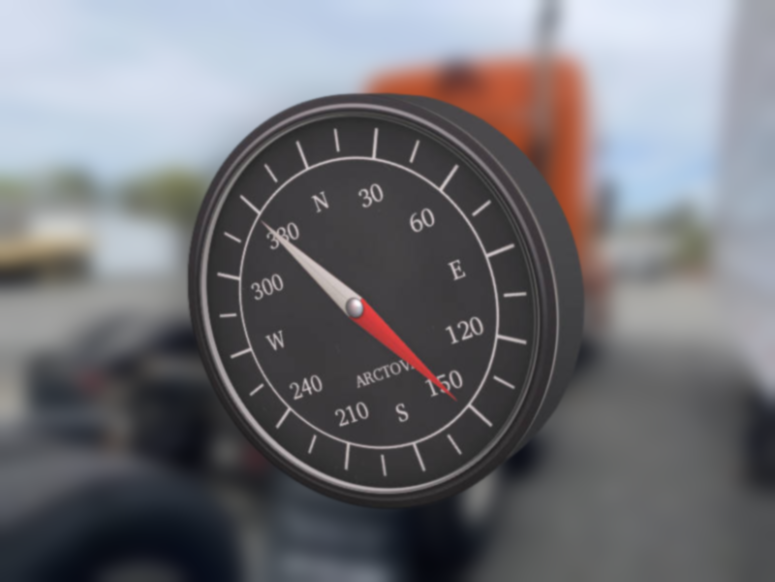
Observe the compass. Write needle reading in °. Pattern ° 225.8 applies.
° 150
